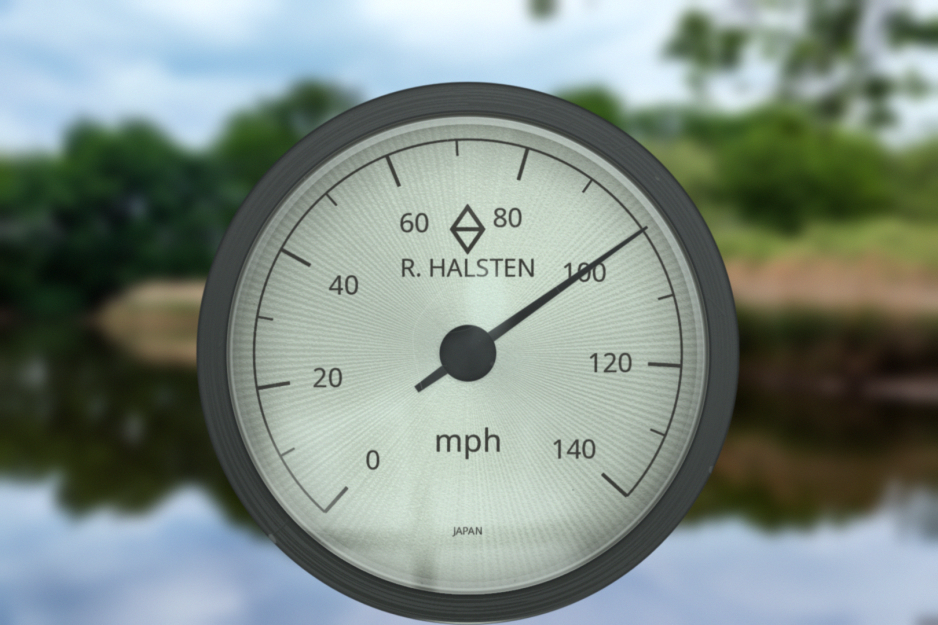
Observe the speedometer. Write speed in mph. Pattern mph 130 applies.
mph 100
